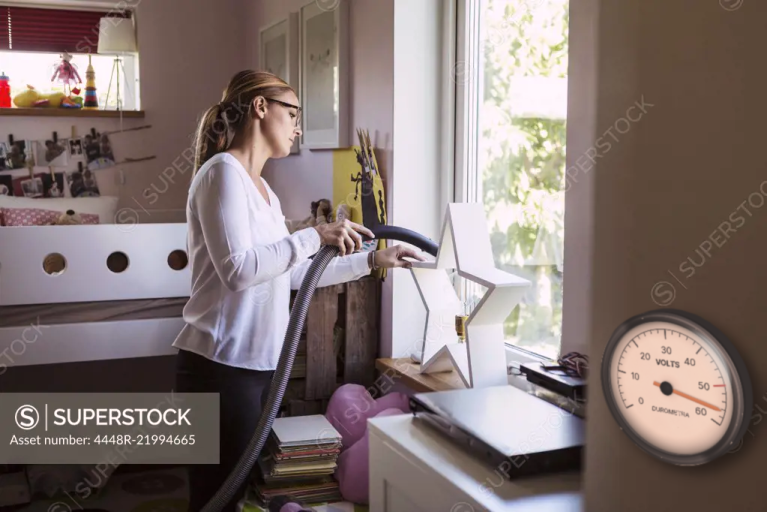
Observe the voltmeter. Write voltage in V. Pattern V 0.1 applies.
V 56
